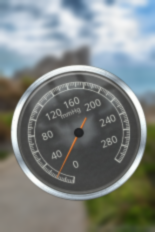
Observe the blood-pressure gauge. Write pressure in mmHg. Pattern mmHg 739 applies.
mmHg 20
